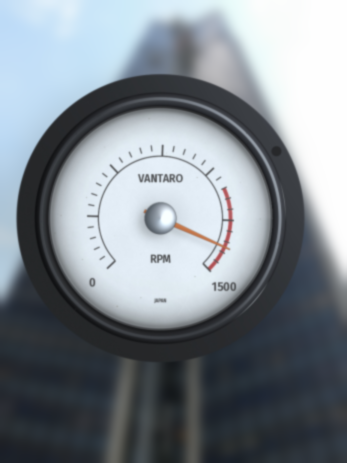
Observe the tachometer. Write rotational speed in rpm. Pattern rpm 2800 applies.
rpm 1375
